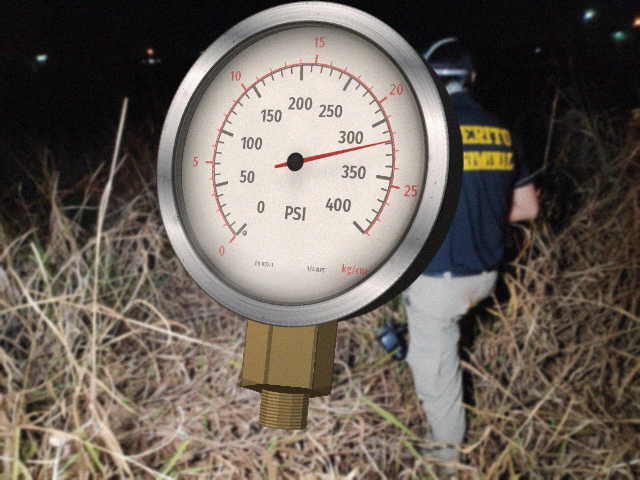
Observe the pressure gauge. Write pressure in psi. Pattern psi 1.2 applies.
psi 320
